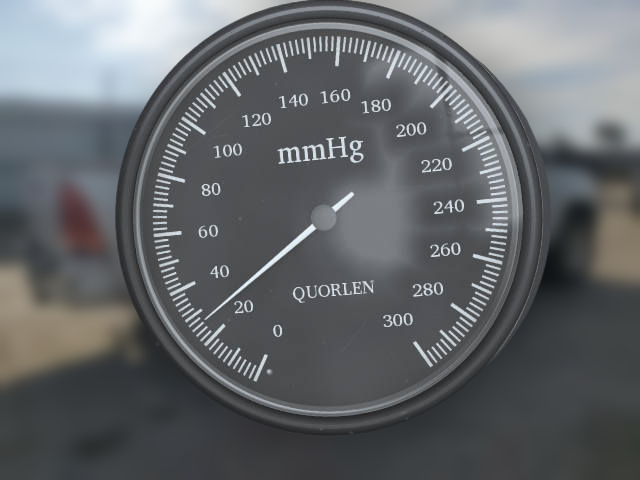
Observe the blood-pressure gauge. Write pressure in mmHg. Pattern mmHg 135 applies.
mmHg 26
